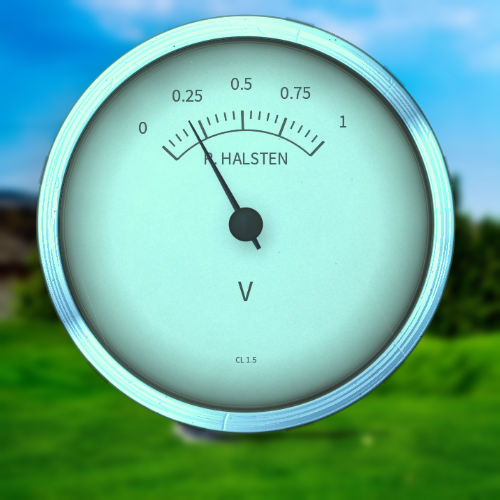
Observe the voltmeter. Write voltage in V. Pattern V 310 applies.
V 0.2
